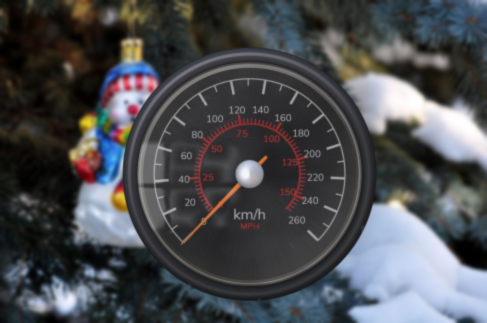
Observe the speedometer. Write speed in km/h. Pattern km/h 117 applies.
km/h 0
